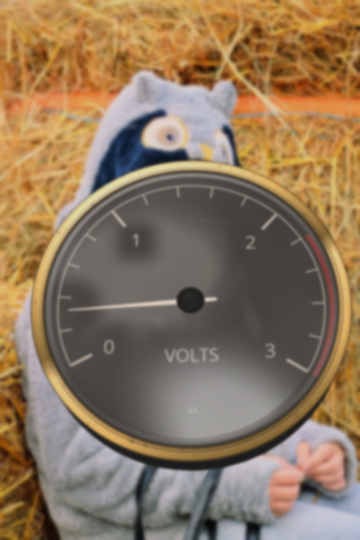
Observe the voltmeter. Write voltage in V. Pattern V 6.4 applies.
V 0.3
